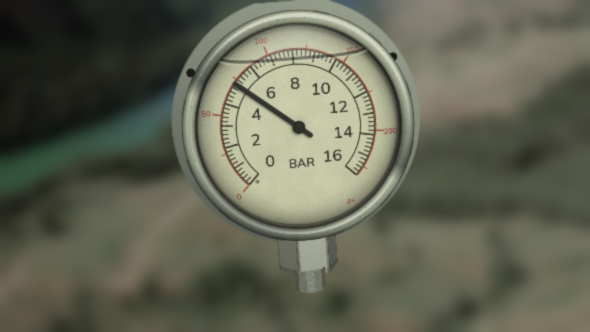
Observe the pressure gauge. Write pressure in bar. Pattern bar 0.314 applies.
bar 5
